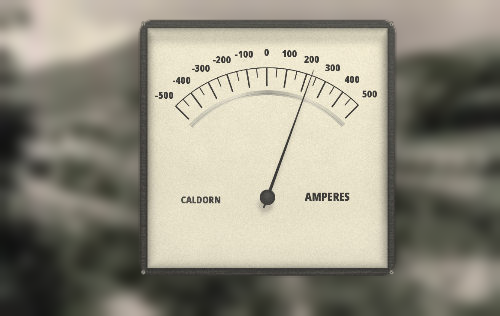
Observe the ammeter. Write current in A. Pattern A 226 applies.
A 225
